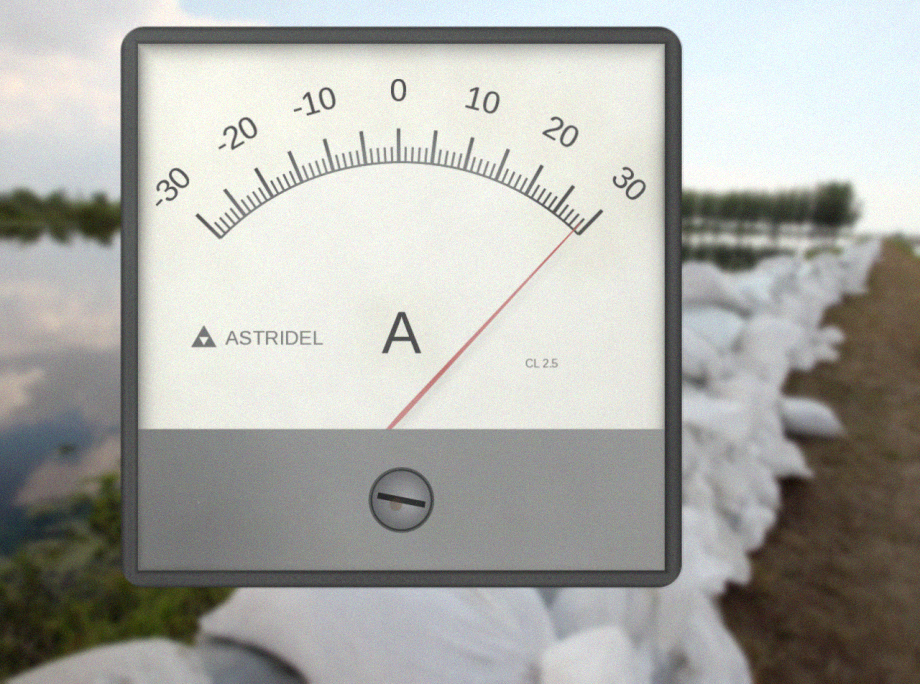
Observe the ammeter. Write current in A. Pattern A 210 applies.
A 29
